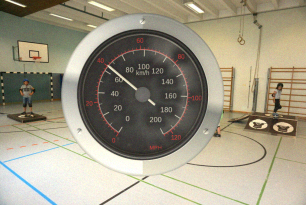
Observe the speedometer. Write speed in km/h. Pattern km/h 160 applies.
km/h 65
